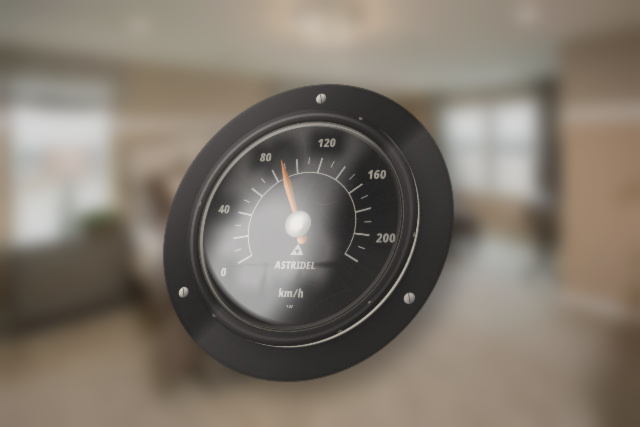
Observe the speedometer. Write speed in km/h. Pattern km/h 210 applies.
km/h 90
